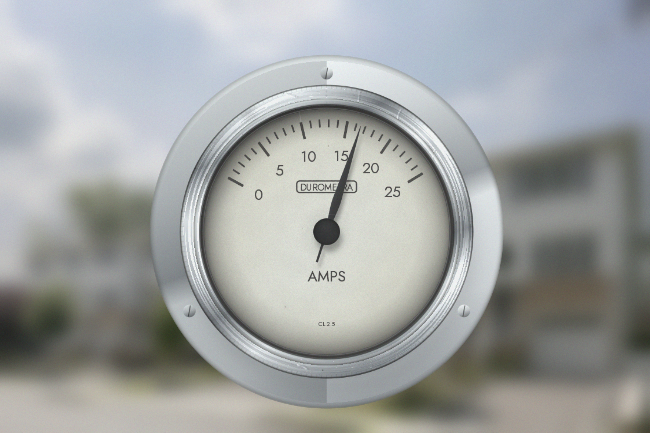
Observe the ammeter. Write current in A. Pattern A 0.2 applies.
A 16.5
